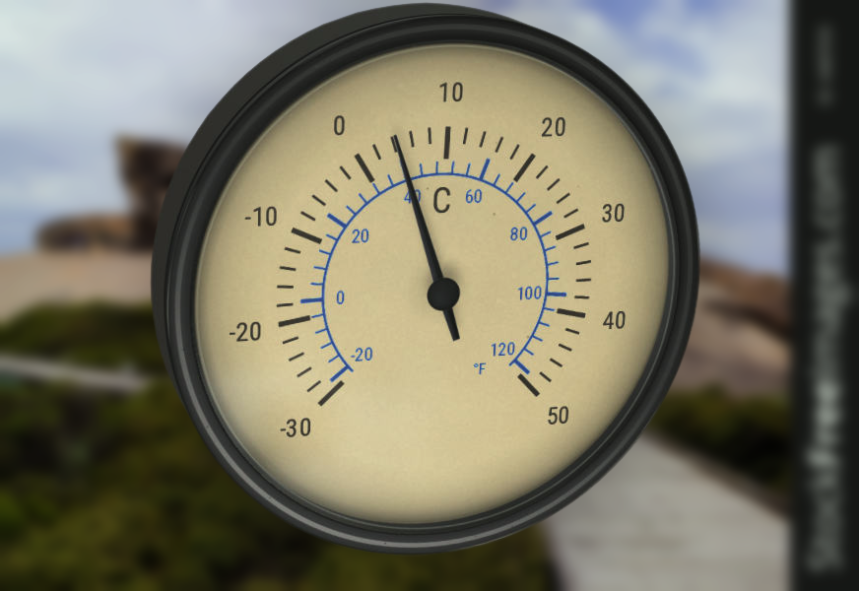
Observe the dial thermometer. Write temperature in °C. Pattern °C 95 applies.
°C 4
